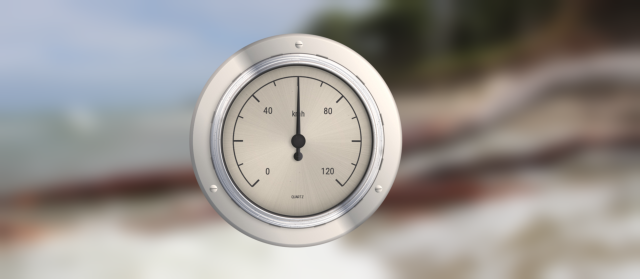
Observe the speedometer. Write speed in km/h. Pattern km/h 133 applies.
km/h 60
